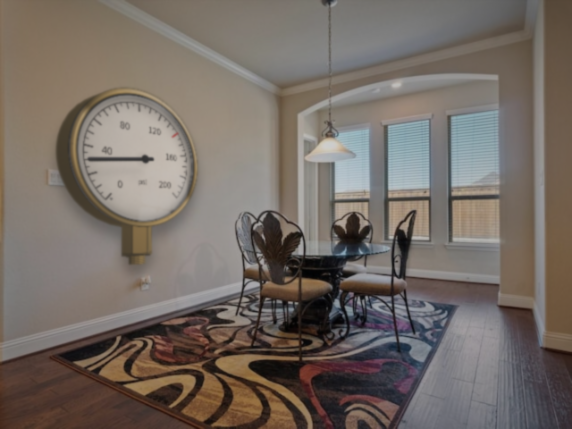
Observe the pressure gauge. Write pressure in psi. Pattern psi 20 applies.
psi 30
